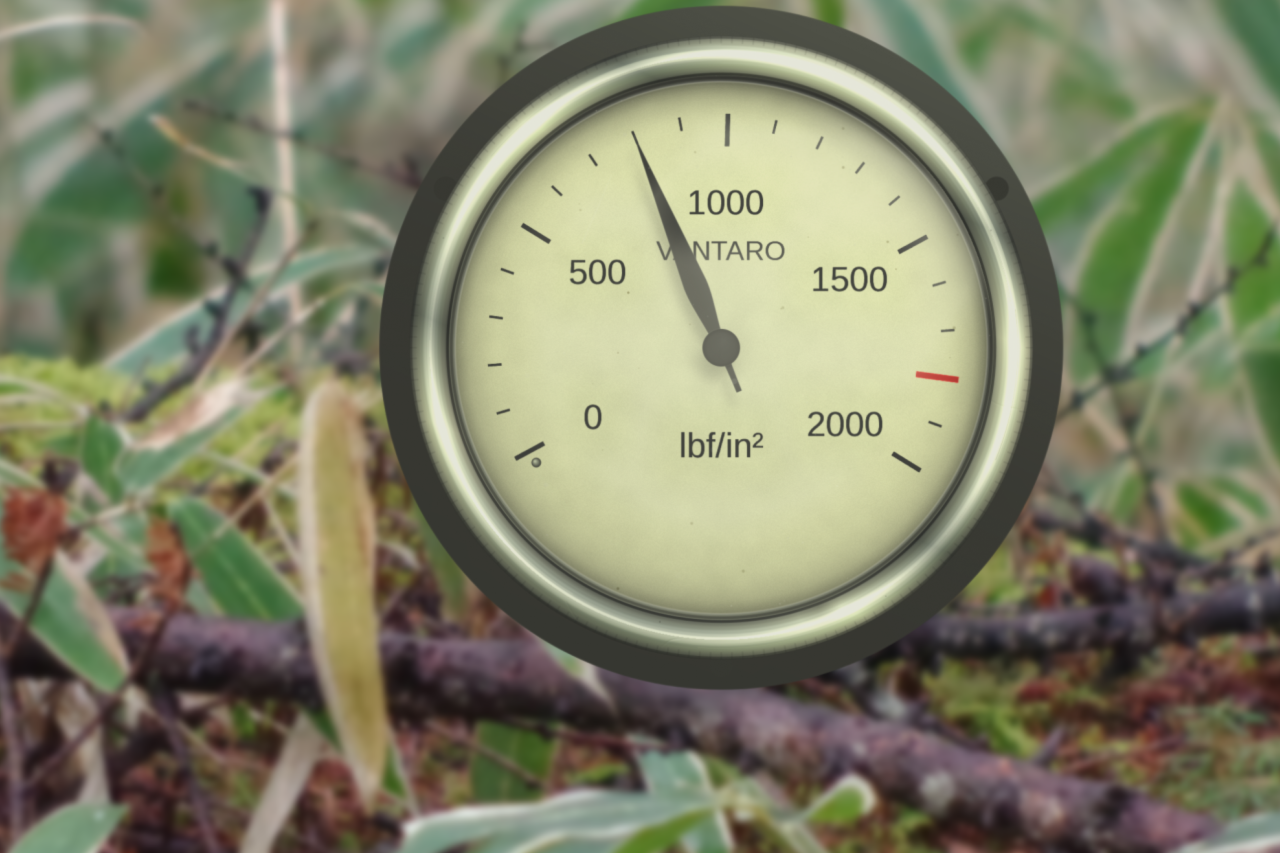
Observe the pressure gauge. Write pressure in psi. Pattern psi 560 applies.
psi 800
